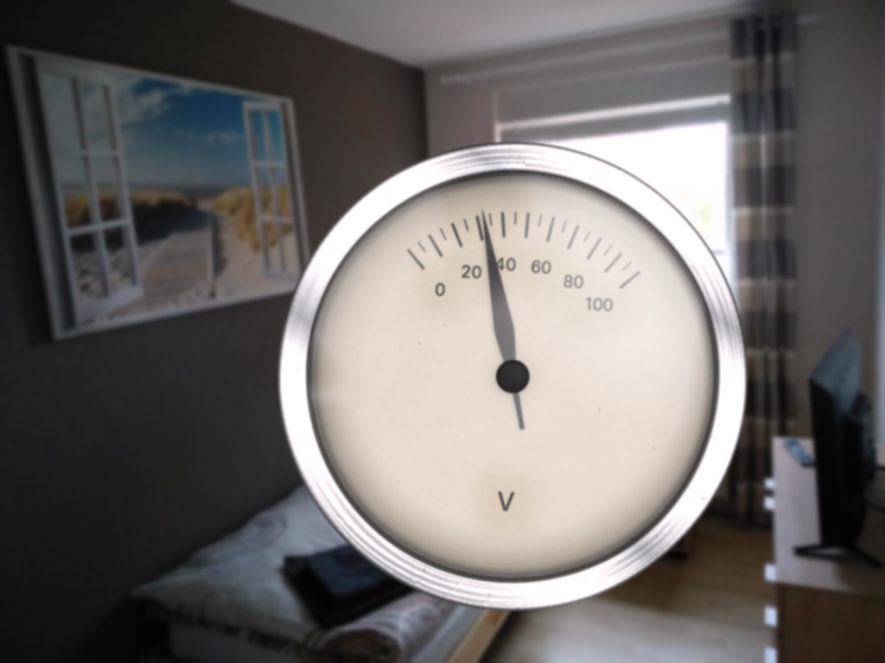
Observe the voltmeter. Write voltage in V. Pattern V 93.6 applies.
V 32.5
